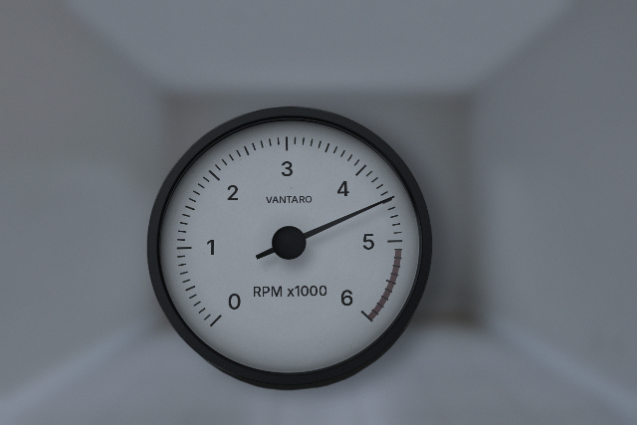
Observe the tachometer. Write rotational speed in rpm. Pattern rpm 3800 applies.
rpm 4500
